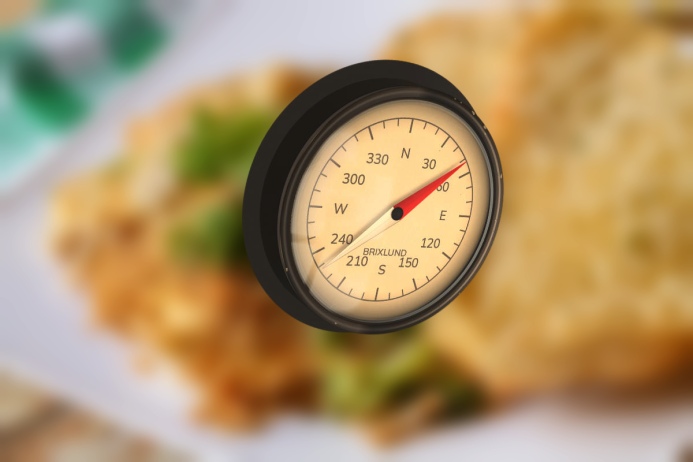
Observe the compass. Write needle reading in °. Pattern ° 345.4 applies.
° 50
